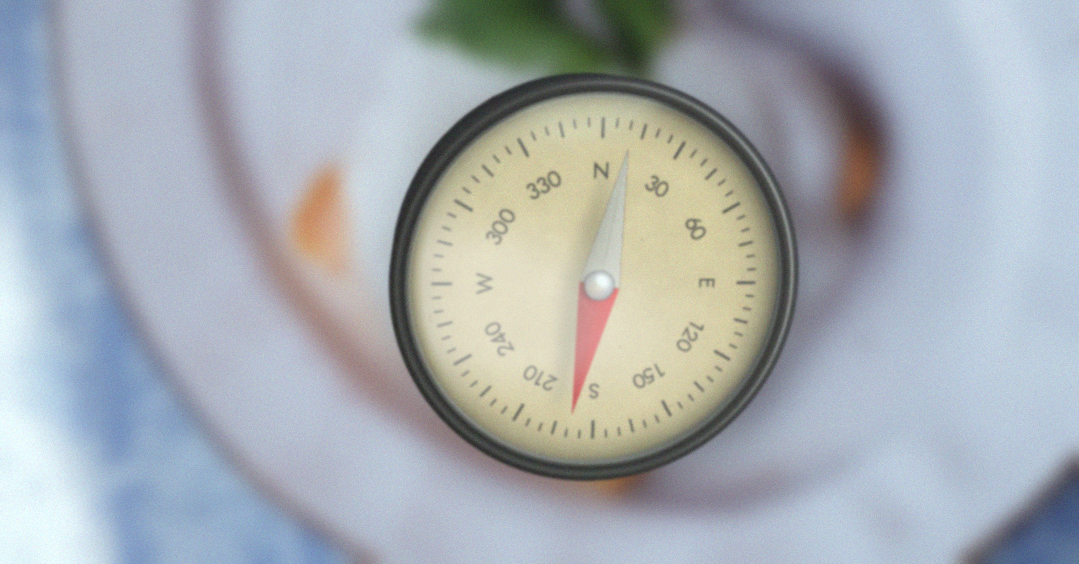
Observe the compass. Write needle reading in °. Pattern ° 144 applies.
° 190
